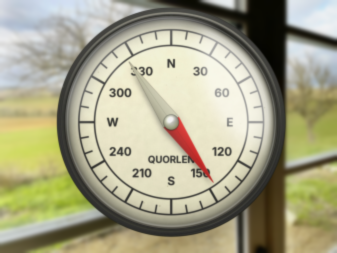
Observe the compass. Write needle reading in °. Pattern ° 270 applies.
° 145
